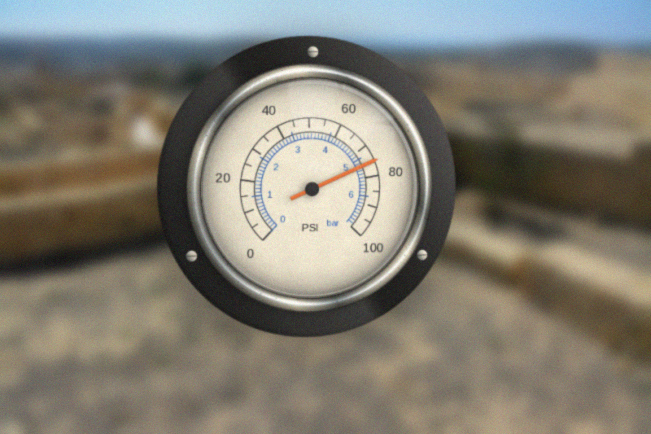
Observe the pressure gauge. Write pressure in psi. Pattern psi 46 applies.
psi 75
